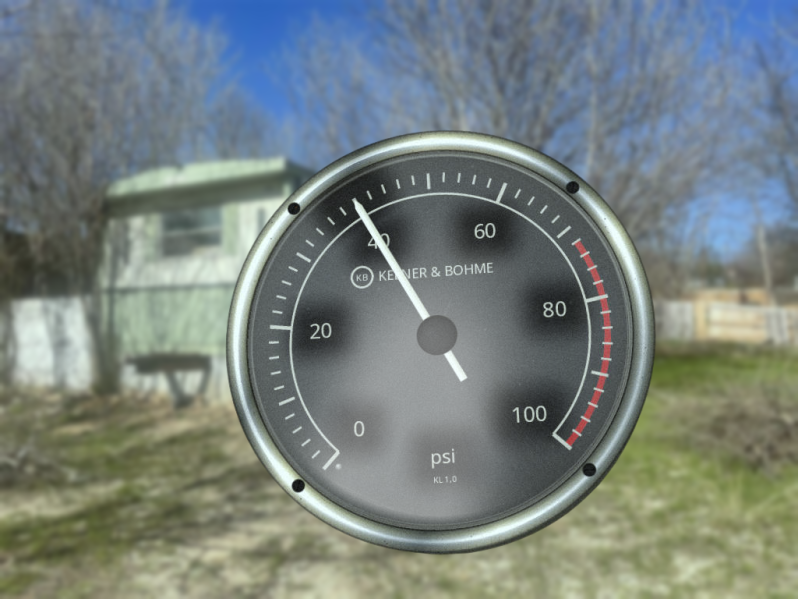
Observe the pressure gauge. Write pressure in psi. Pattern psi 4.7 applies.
psi 40
